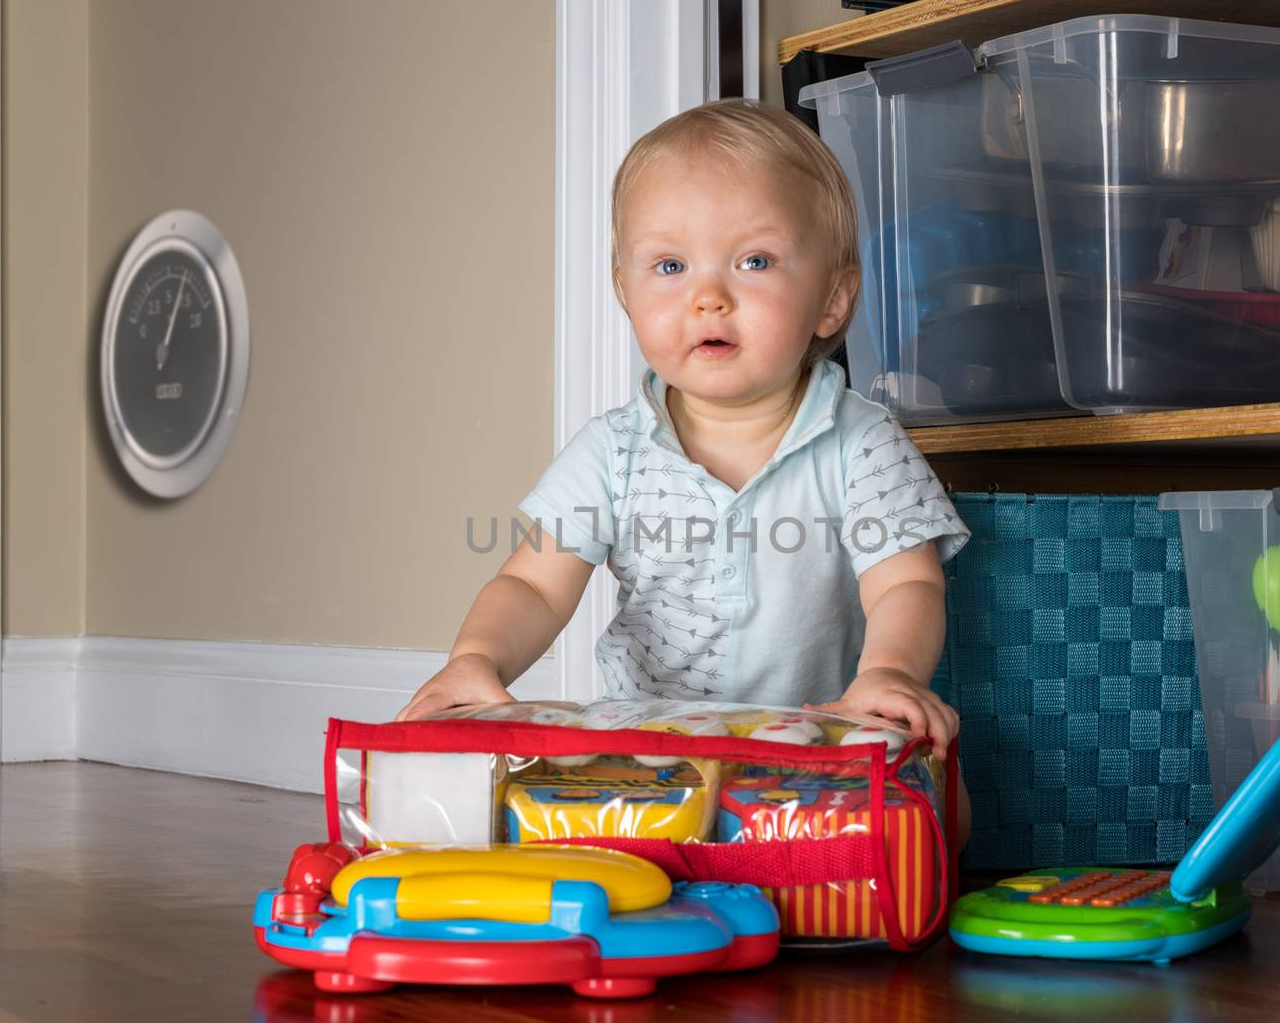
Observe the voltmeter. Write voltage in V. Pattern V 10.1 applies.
V 7.5
